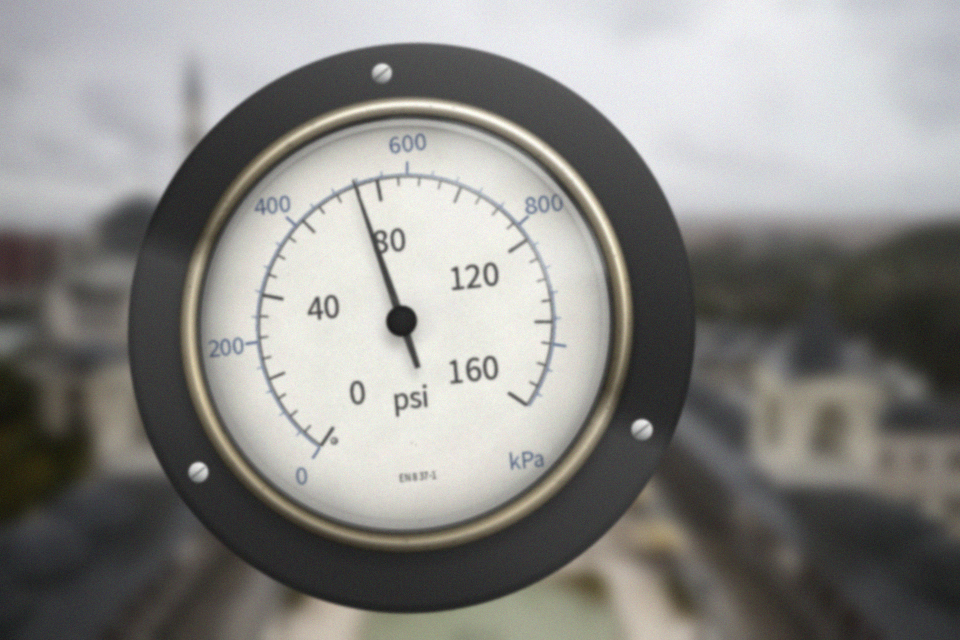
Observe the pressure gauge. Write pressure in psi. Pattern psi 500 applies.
psi 75
